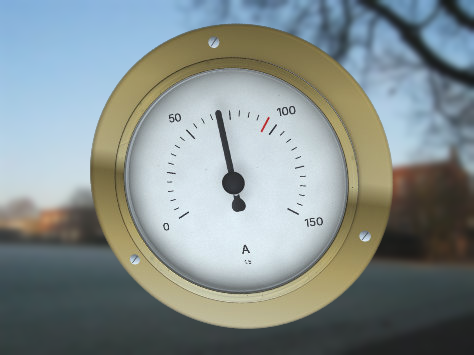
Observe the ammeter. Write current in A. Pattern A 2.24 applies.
A 70
